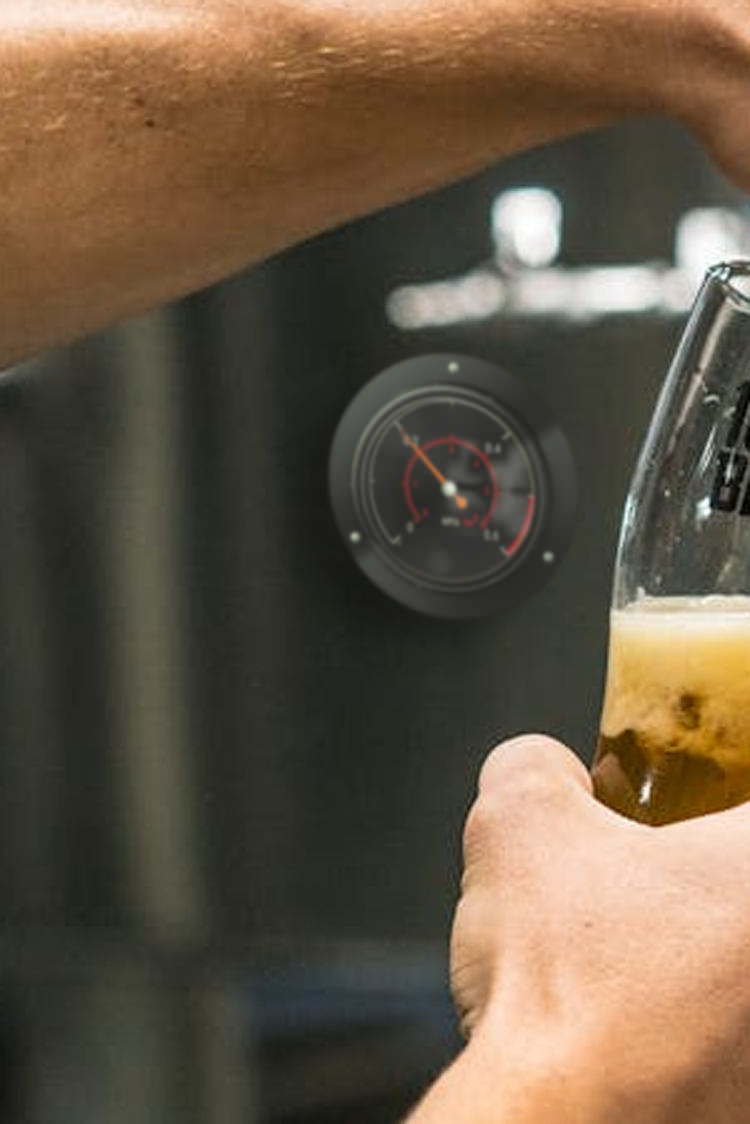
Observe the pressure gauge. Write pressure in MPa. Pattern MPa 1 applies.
MPa 0.2
